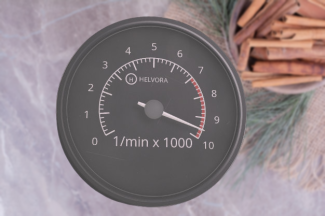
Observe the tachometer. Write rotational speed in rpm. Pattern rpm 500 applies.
rpm 9600
